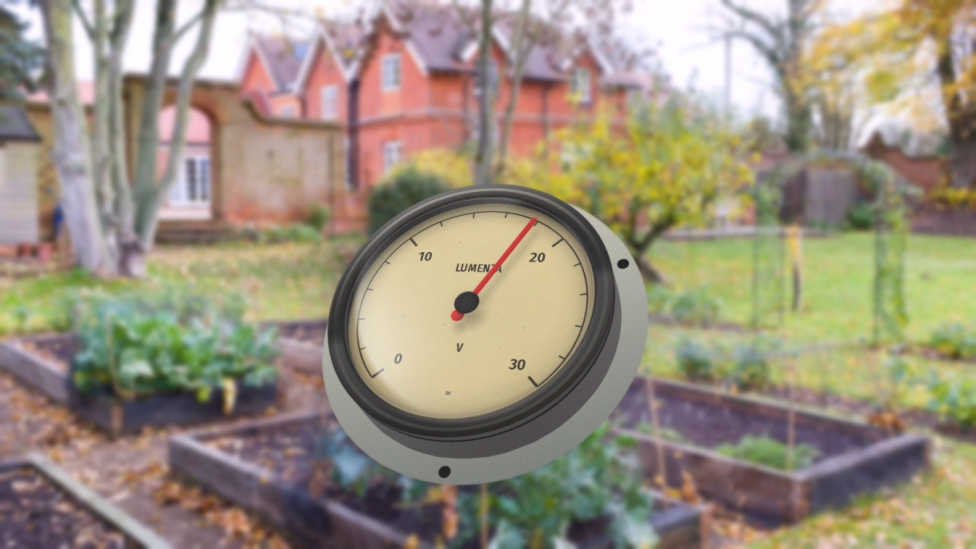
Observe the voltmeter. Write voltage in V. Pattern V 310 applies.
V 18
